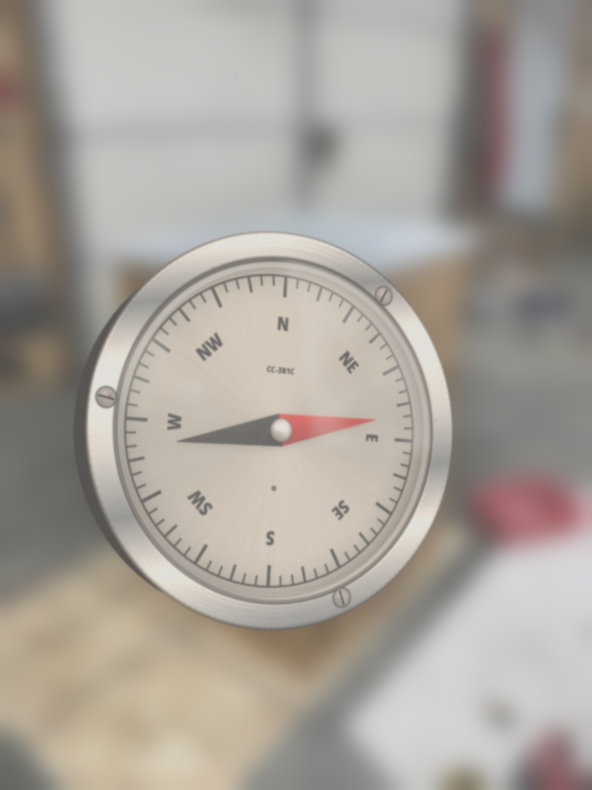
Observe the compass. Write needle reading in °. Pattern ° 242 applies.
° 80
